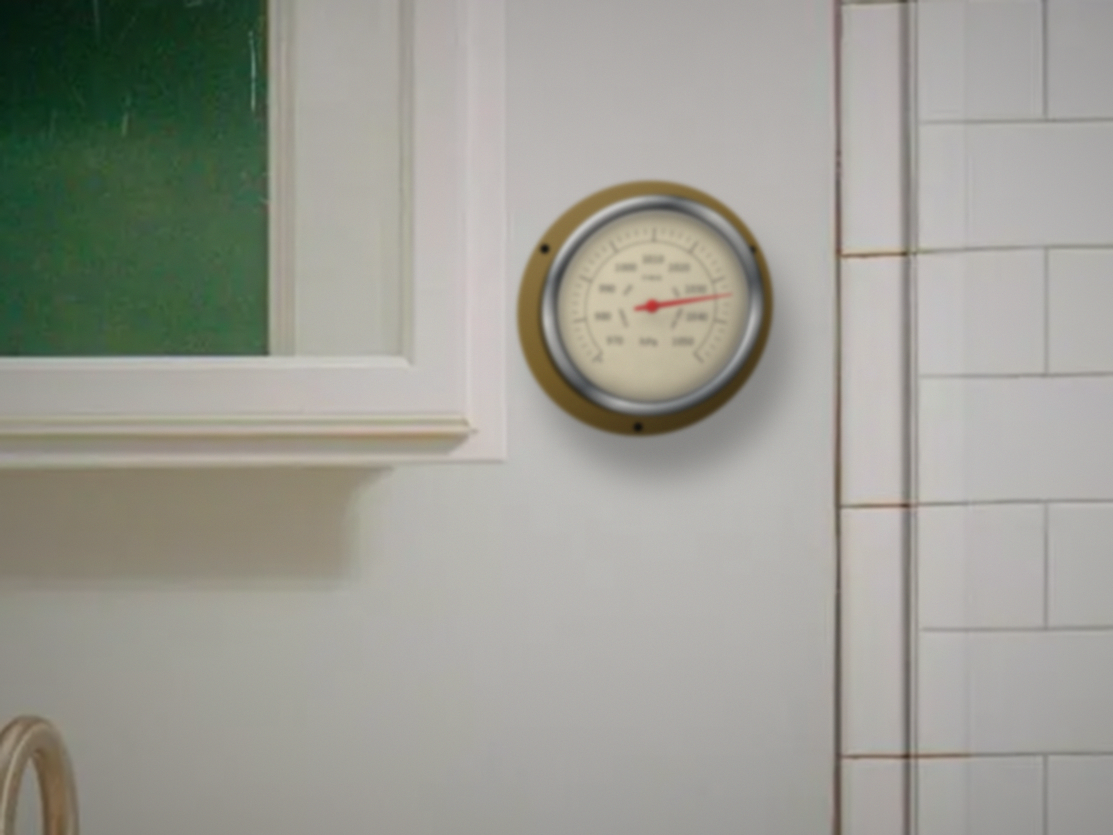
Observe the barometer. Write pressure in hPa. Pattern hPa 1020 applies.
hPa 1034
